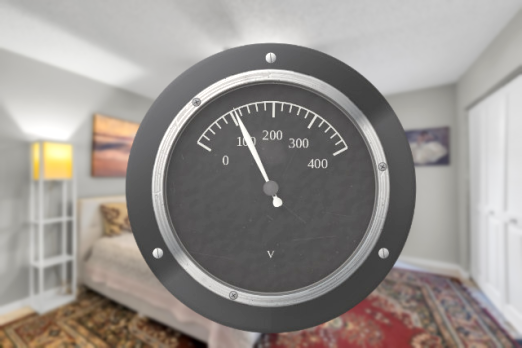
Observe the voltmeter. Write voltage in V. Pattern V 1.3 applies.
V 110
